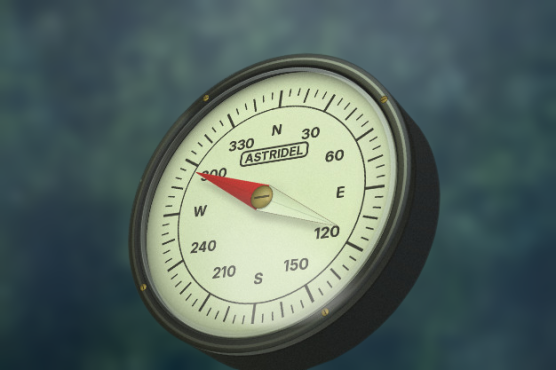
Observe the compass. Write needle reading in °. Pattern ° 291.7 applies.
° 295
